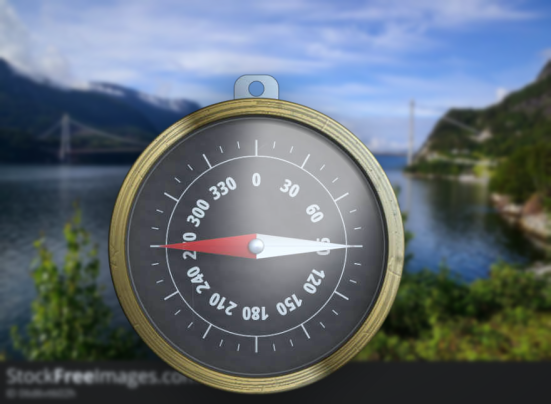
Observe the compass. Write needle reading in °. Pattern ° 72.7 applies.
° 270
